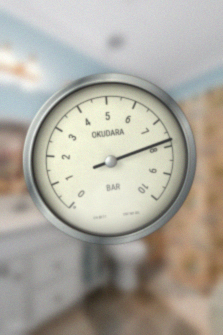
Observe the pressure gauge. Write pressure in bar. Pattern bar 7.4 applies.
bar 7.75
